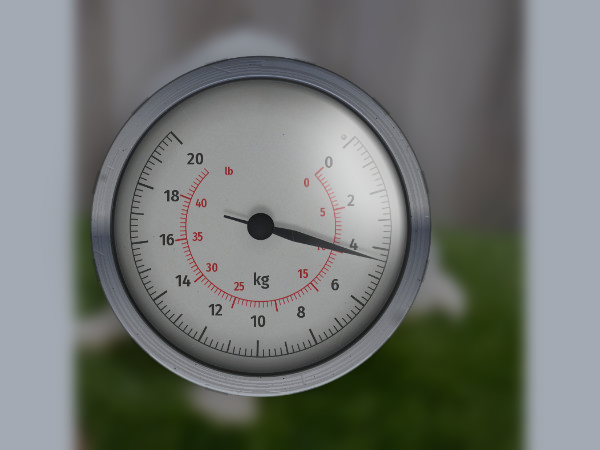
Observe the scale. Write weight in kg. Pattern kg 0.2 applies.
kg 4.4
